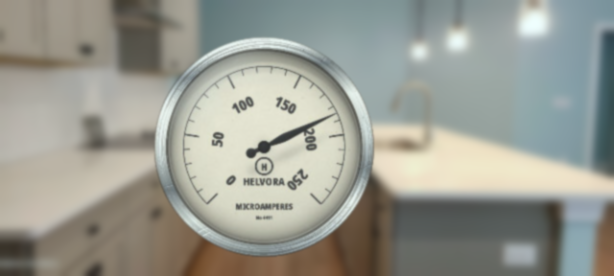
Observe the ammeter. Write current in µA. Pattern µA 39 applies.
µA 185
